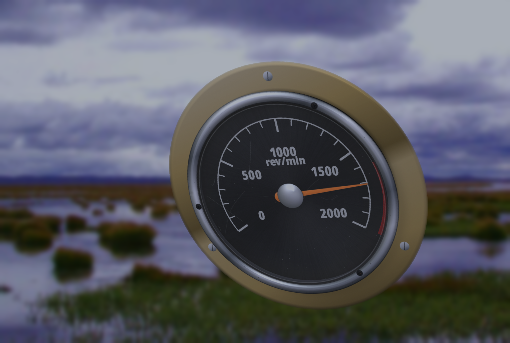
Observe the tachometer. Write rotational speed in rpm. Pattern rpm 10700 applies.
rpm 1700
